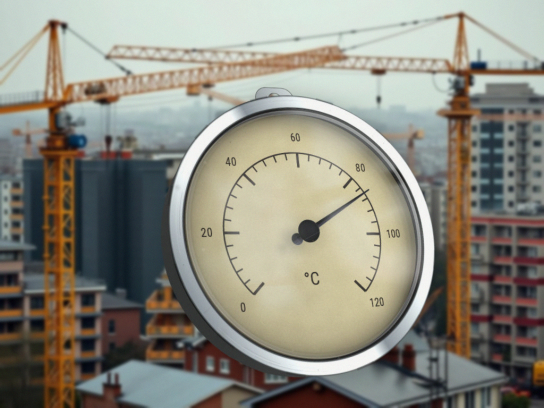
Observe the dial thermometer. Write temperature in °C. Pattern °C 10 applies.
°C 86
